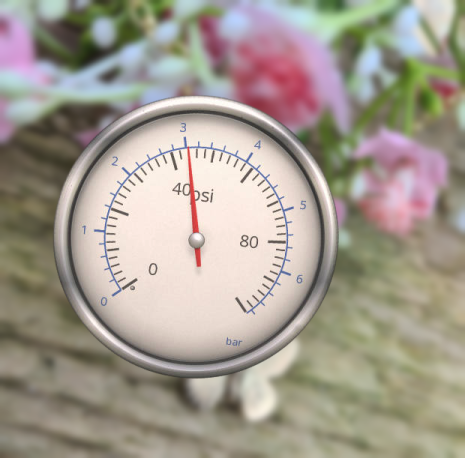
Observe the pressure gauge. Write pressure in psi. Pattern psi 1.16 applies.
psi 44
